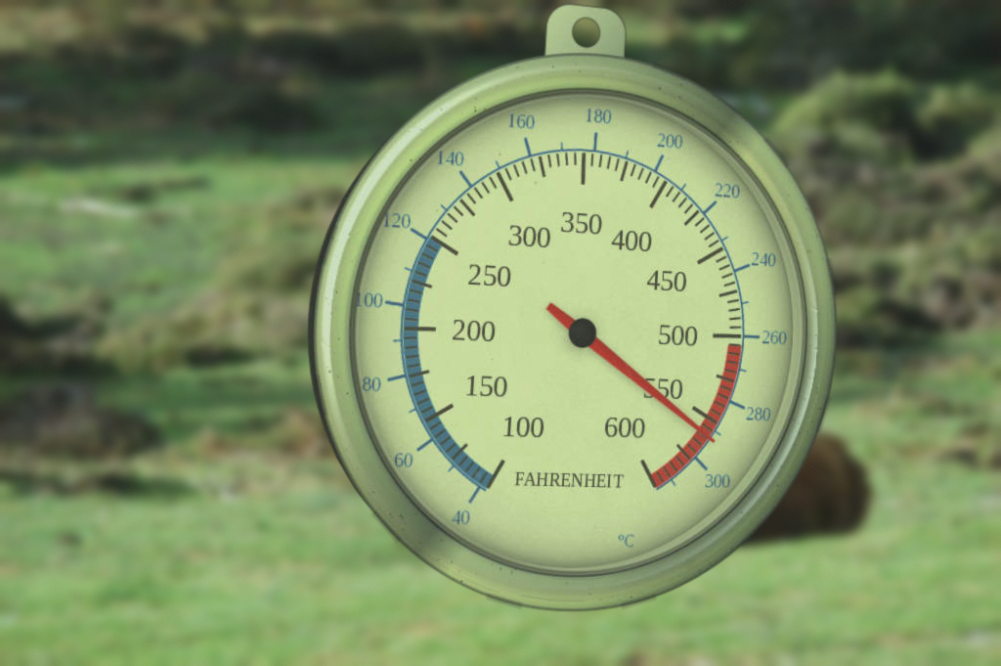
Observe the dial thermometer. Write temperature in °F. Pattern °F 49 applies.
°F 560
